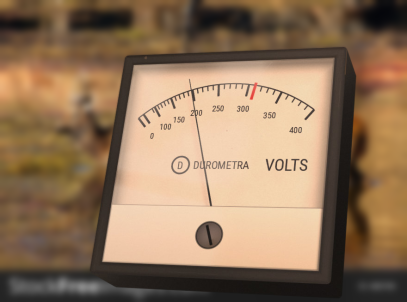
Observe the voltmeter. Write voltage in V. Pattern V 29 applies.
V 200
